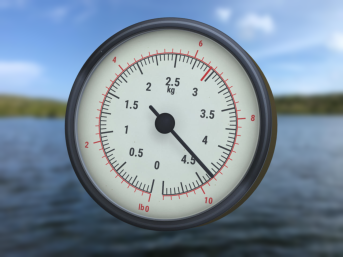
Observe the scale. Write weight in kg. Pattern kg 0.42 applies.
kg 4.35
